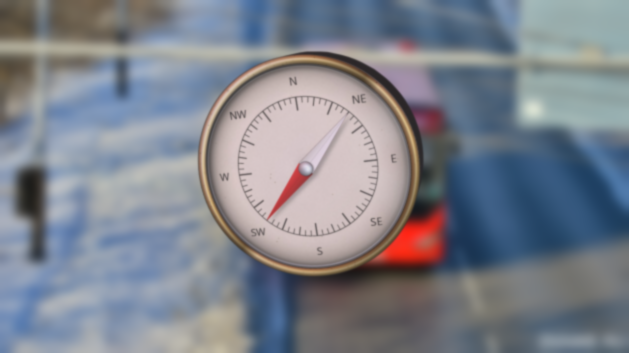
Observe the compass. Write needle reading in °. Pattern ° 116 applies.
° 225
